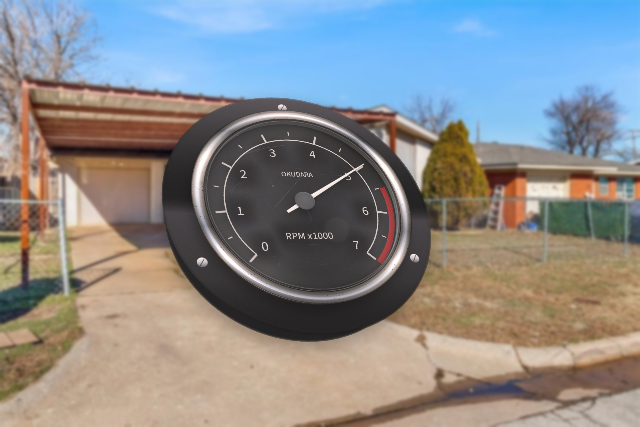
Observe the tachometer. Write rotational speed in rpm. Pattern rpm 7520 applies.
rpm 5000
